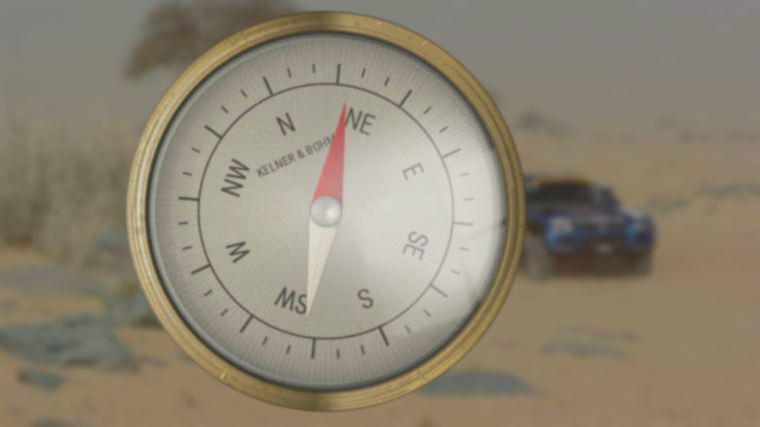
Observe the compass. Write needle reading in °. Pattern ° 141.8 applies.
° 35
